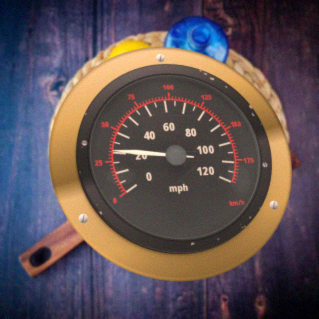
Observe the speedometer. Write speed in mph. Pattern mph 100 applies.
mph 20
